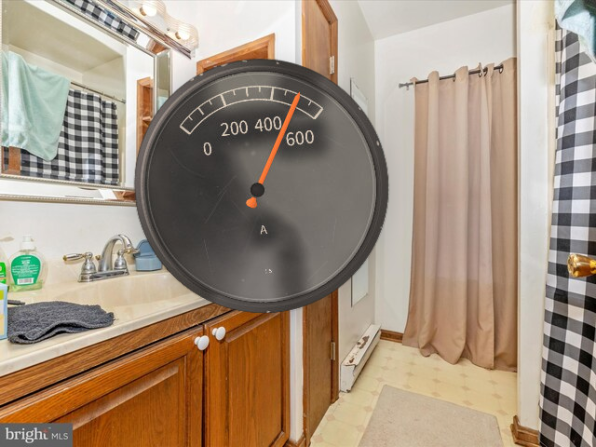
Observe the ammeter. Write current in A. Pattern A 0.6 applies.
A 500
